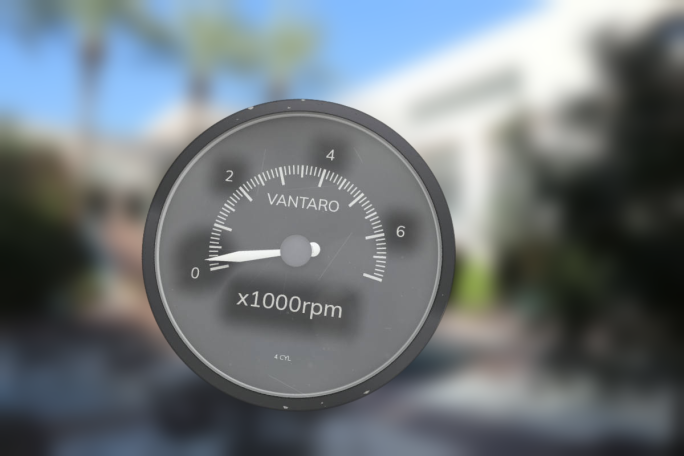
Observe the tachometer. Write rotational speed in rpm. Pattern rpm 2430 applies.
rpm 200
